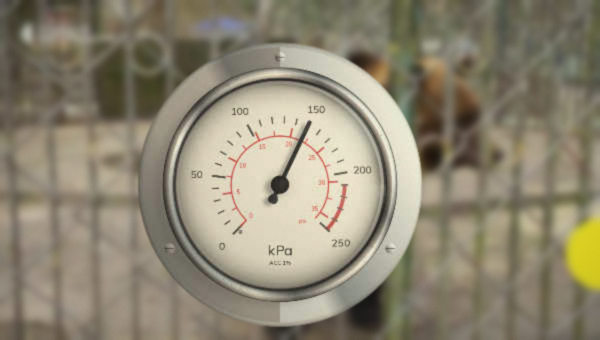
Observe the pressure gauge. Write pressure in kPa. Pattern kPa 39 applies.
kPa 150
